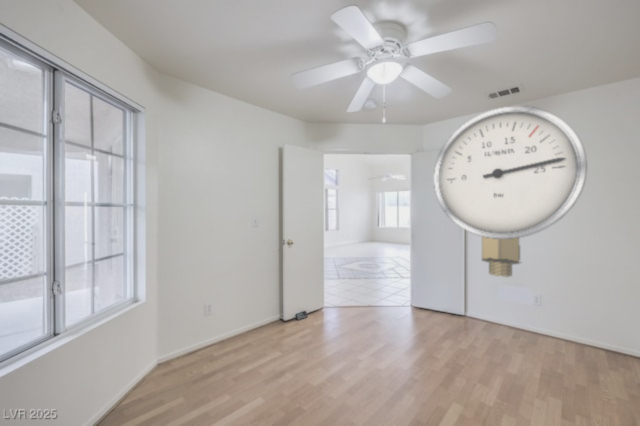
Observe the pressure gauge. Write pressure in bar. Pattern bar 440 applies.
bar 24
